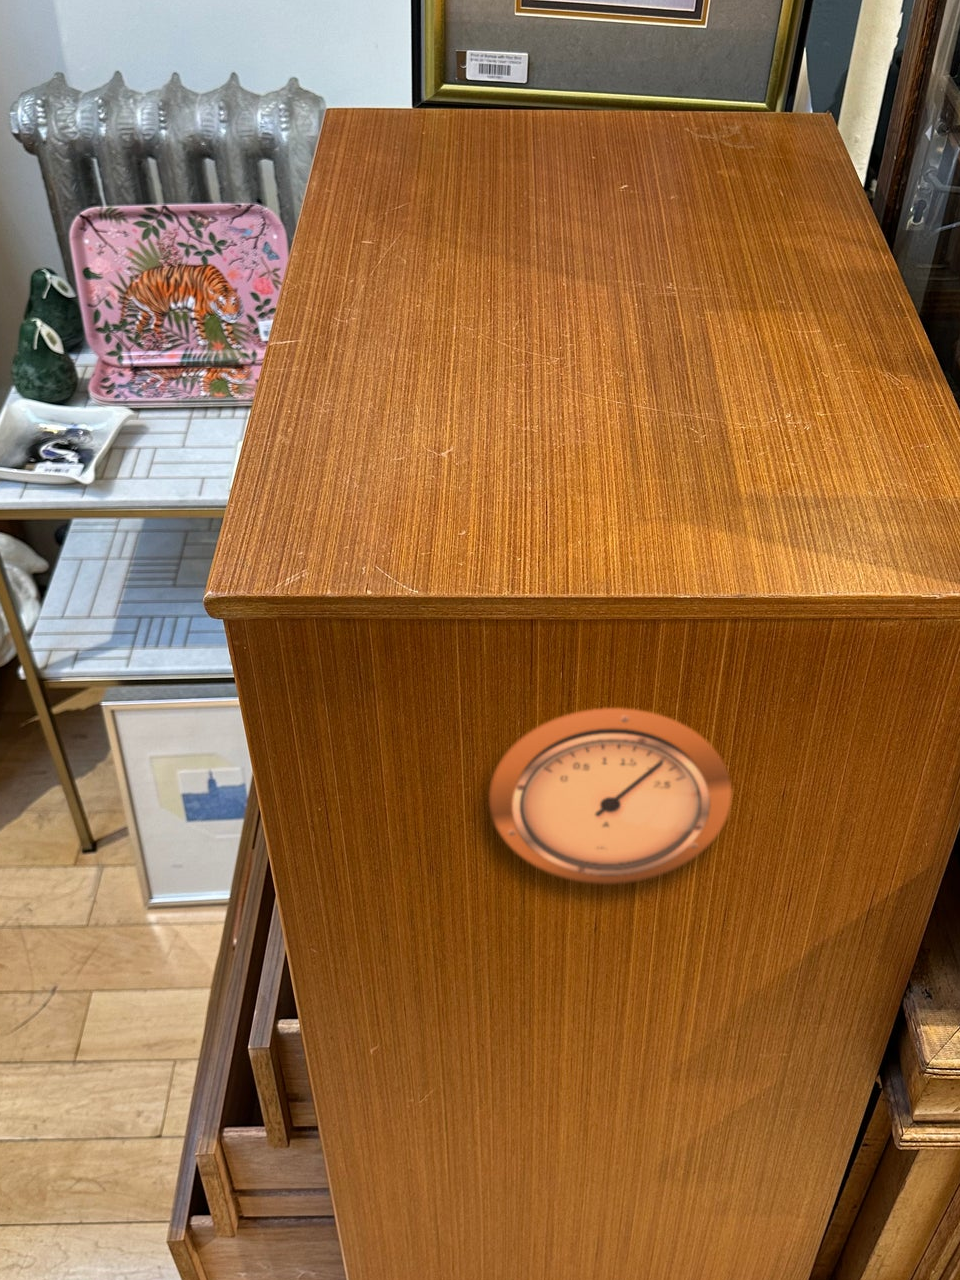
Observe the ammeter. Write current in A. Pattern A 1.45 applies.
A 2
